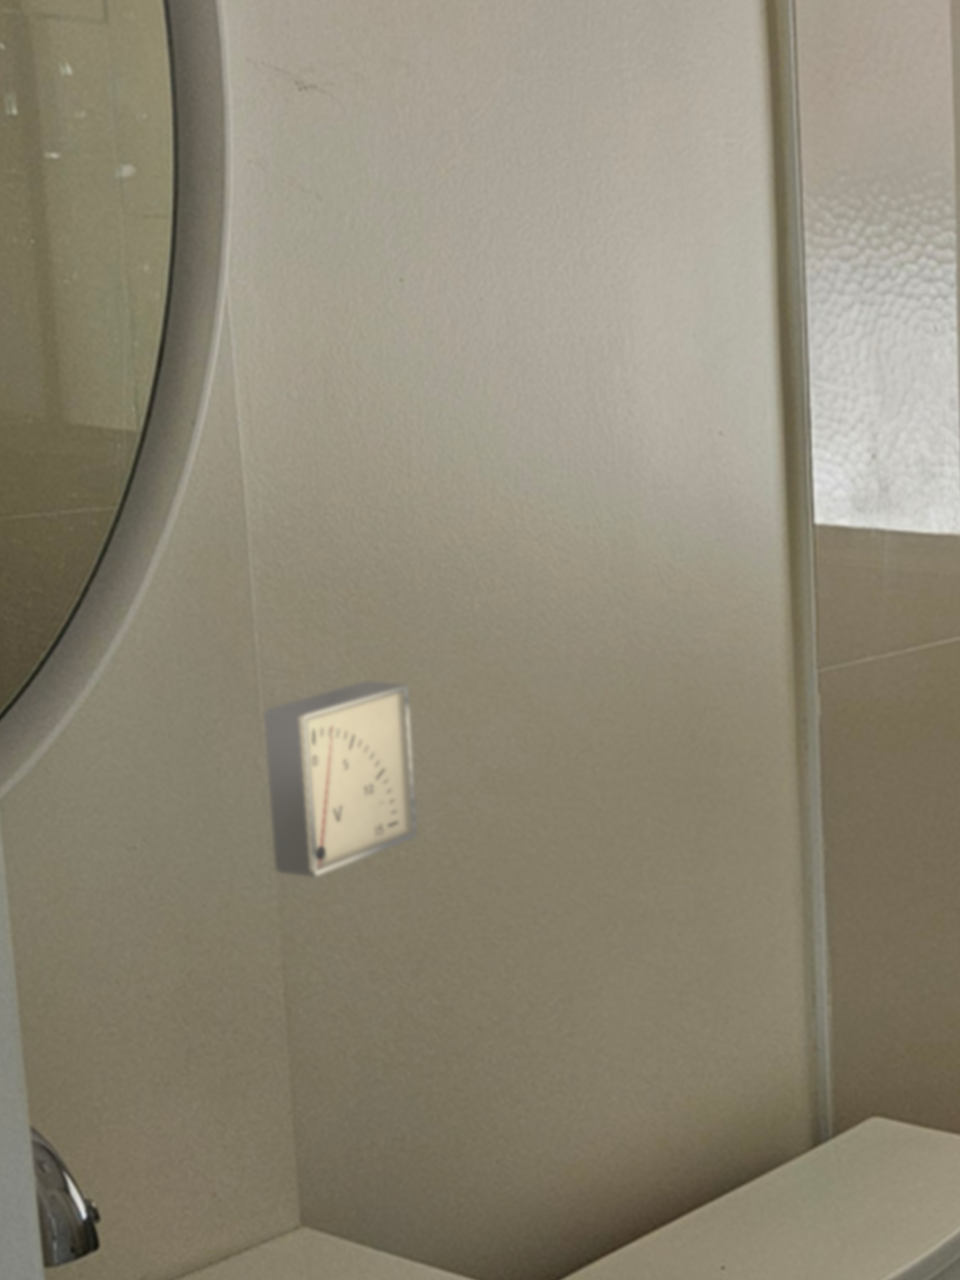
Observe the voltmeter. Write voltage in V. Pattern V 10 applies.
V 2
